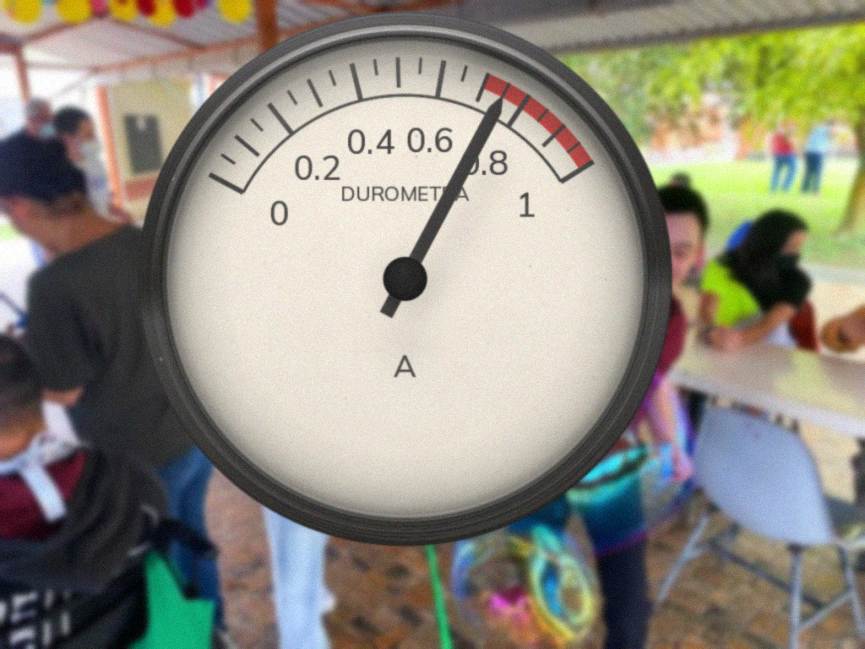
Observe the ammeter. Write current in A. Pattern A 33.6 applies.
A 0.75
